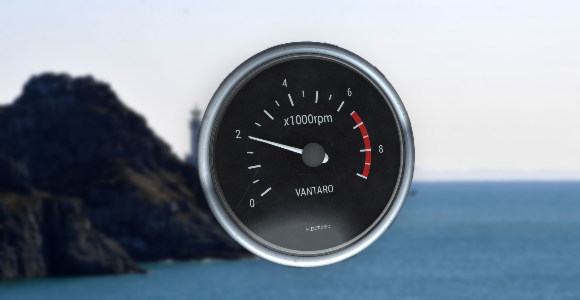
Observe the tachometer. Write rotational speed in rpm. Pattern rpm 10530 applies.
rpm 2000
